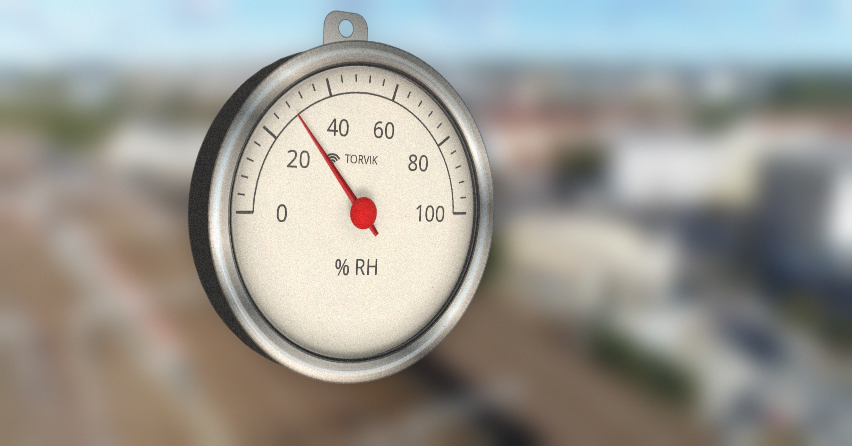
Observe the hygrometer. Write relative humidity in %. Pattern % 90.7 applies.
% 28
